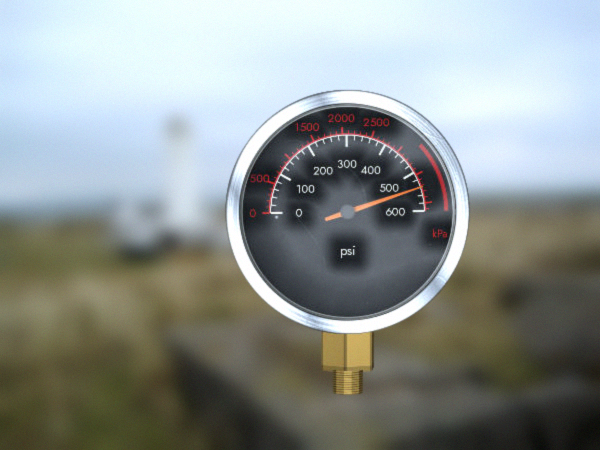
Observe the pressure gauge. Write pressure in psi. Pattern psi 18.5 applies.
psi 540
